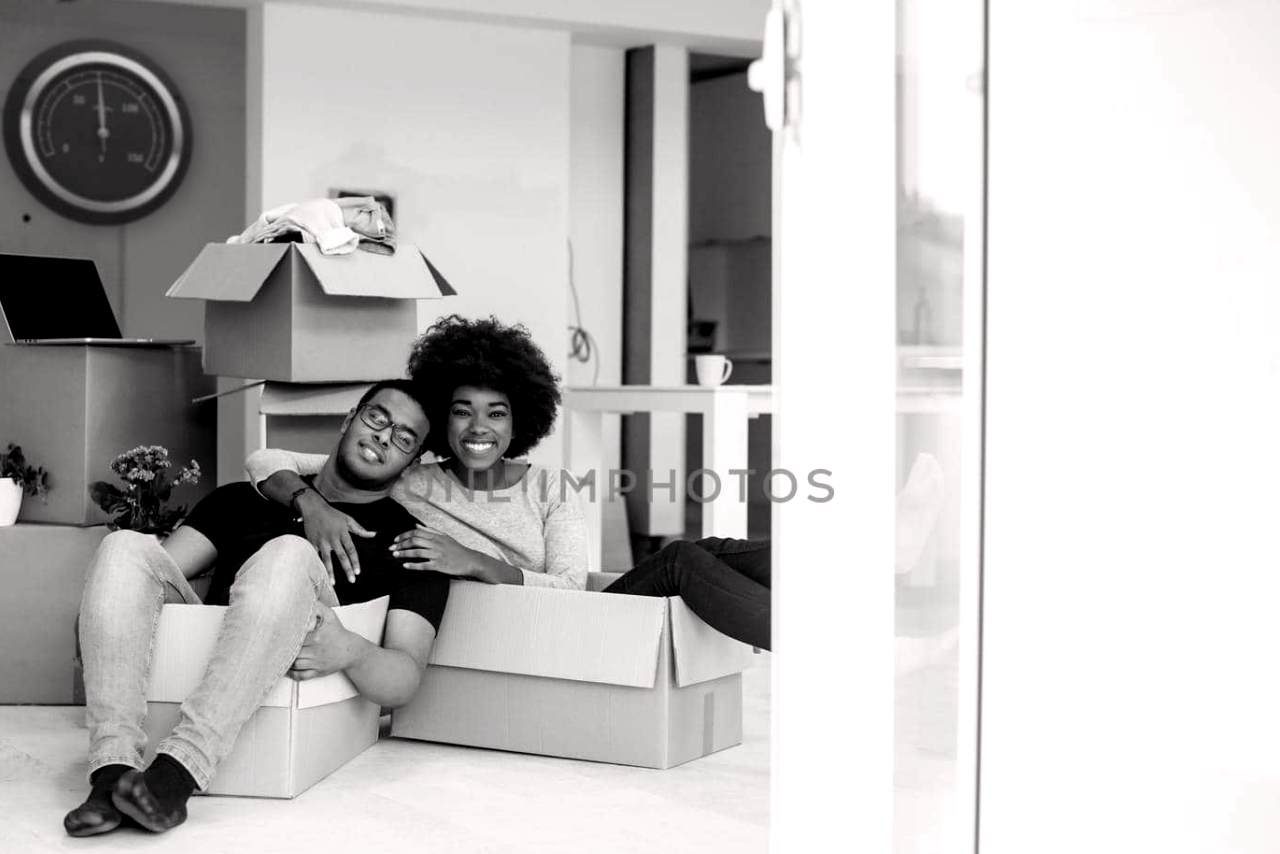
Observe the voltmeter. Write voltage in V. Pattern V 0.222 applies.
V 70
